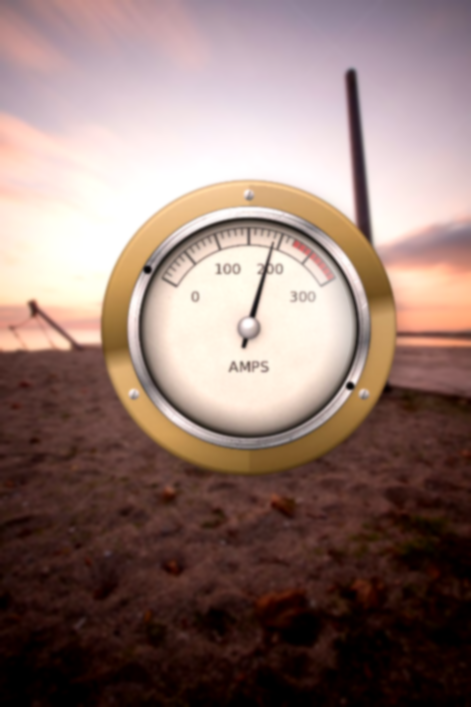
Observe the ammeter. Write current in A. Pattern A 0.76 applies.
A 190
